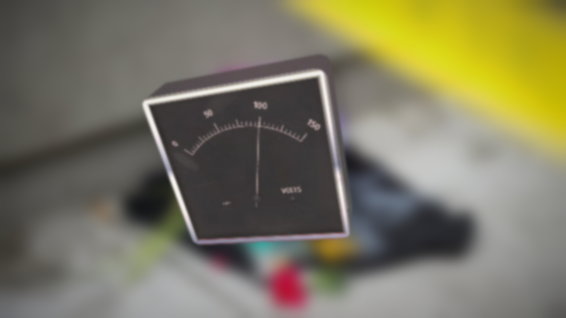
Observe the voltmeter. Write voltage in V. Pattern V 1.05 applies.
V 100
